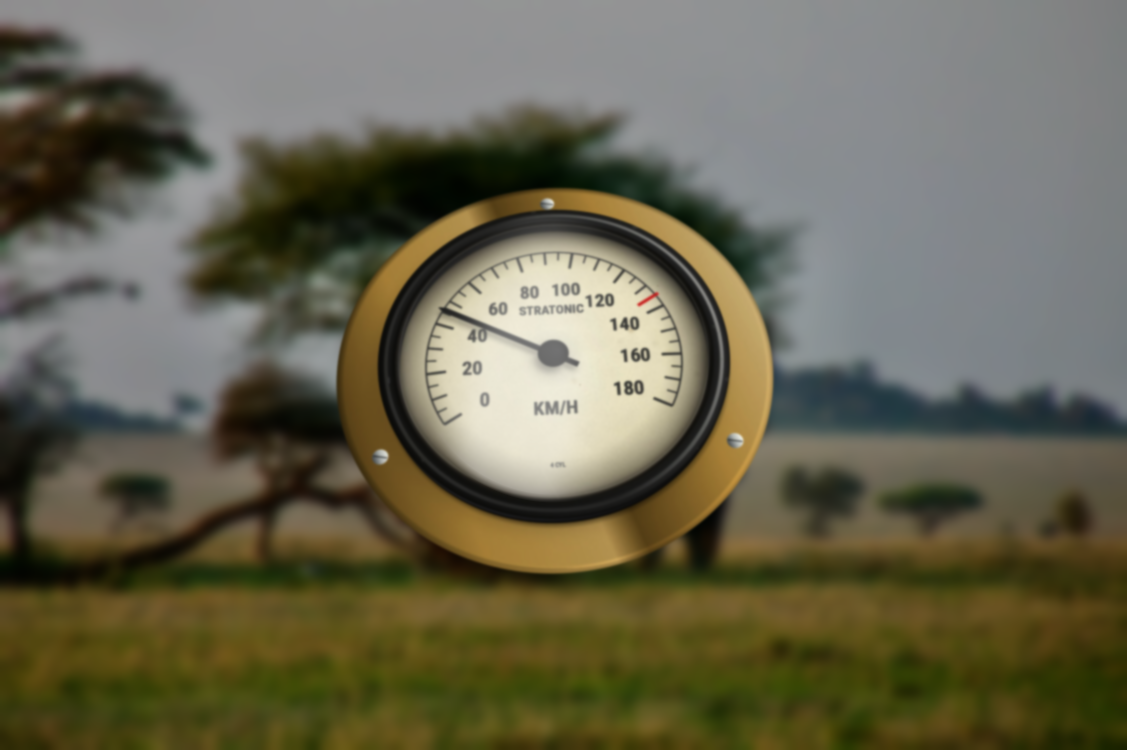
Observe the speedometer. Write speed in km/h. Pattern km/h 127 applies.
km/h 45
